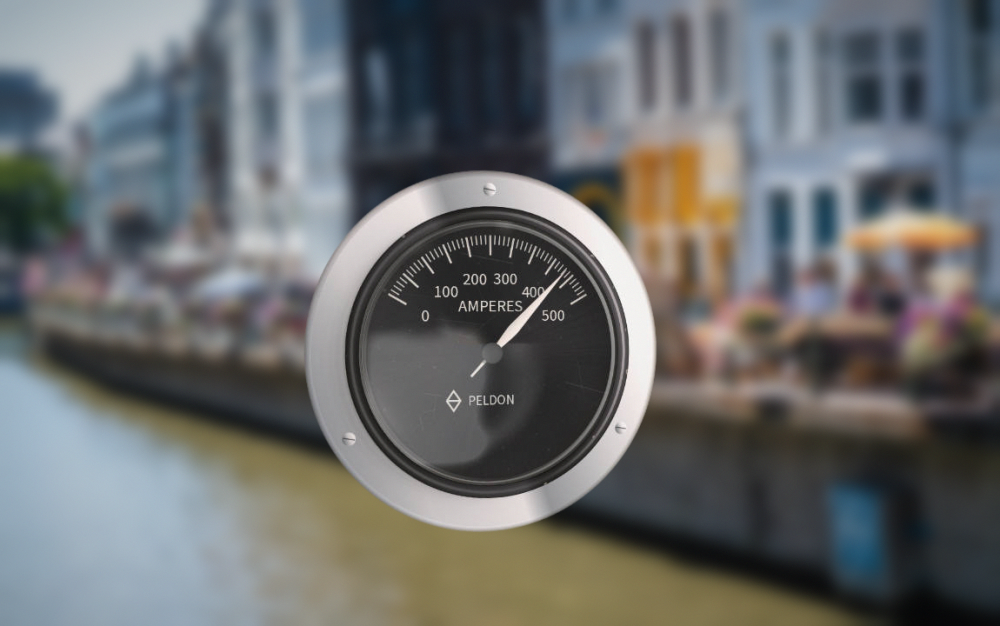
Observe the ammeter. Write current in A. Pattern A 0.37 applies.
A 430
